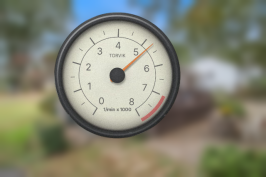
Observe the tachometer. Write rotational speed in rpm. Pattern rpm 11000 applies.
rpm 5250
